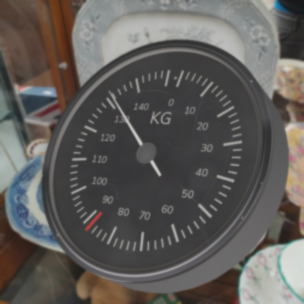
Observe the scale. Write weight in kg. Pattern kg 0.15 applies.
kg 132
